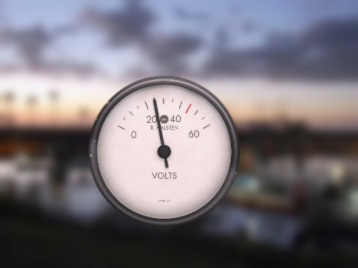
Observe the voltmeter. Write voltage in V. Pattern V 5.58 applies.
V 25
